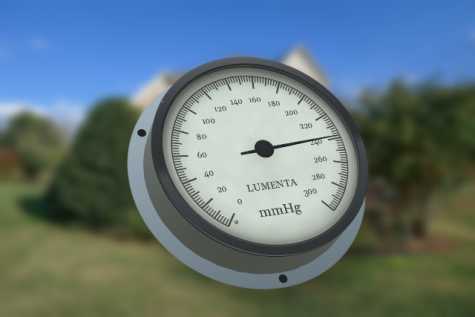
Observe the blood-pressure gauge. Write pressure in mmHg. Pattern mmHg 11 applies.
mmHg 240
